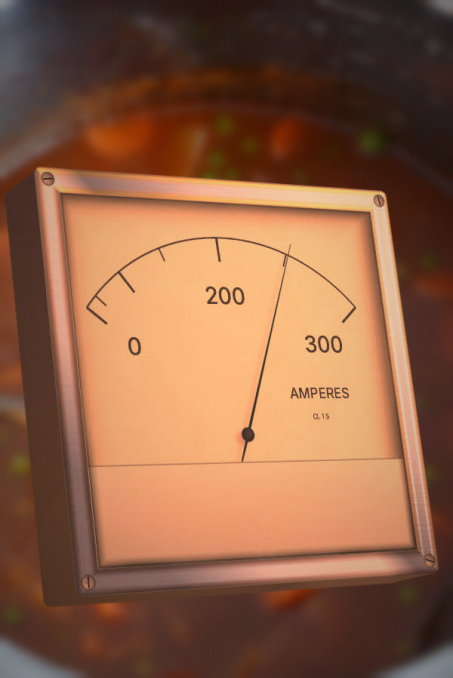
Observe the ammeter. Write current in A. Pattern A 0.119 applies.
A 250
